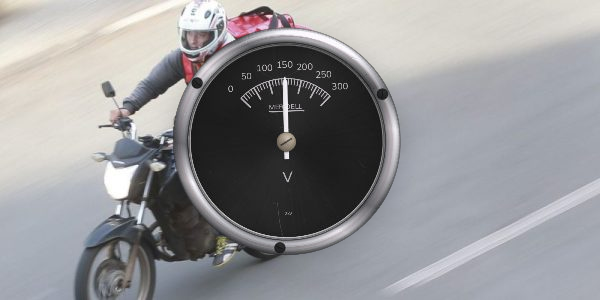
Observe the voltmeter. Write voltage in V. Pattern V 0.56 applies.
V 150
